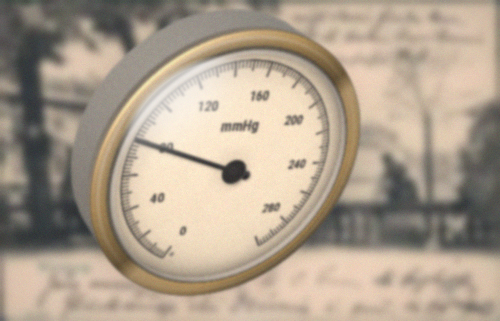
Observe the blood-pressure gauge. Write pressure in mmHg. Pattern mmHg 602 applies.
mmHg 80
